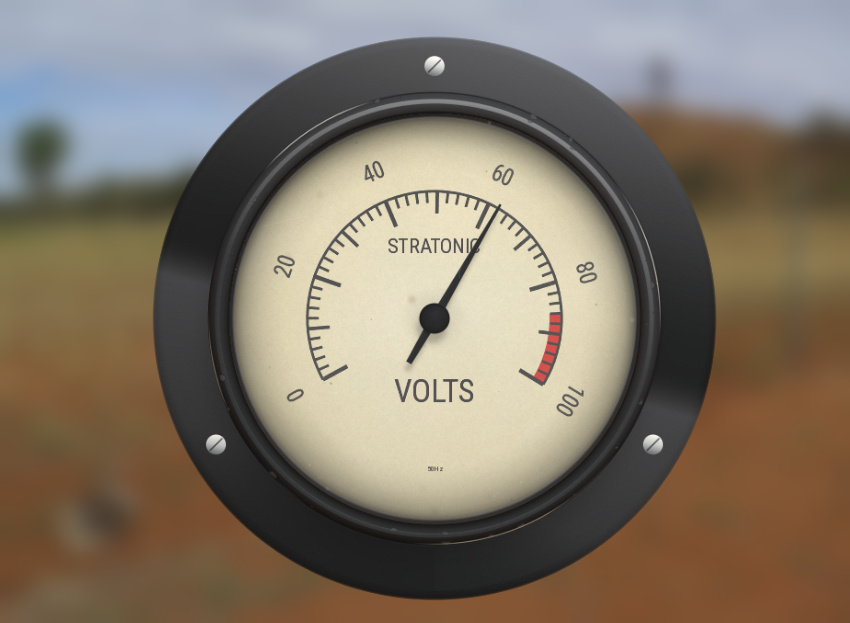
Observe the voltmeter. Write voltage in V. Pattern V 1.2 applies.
V 62
